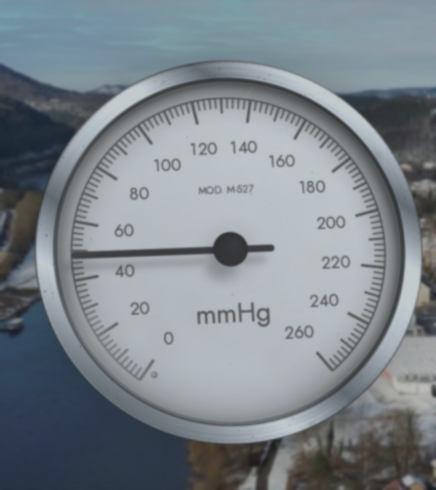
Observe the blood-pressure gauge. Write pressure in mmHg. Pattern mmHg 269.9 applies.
mmHg 48
